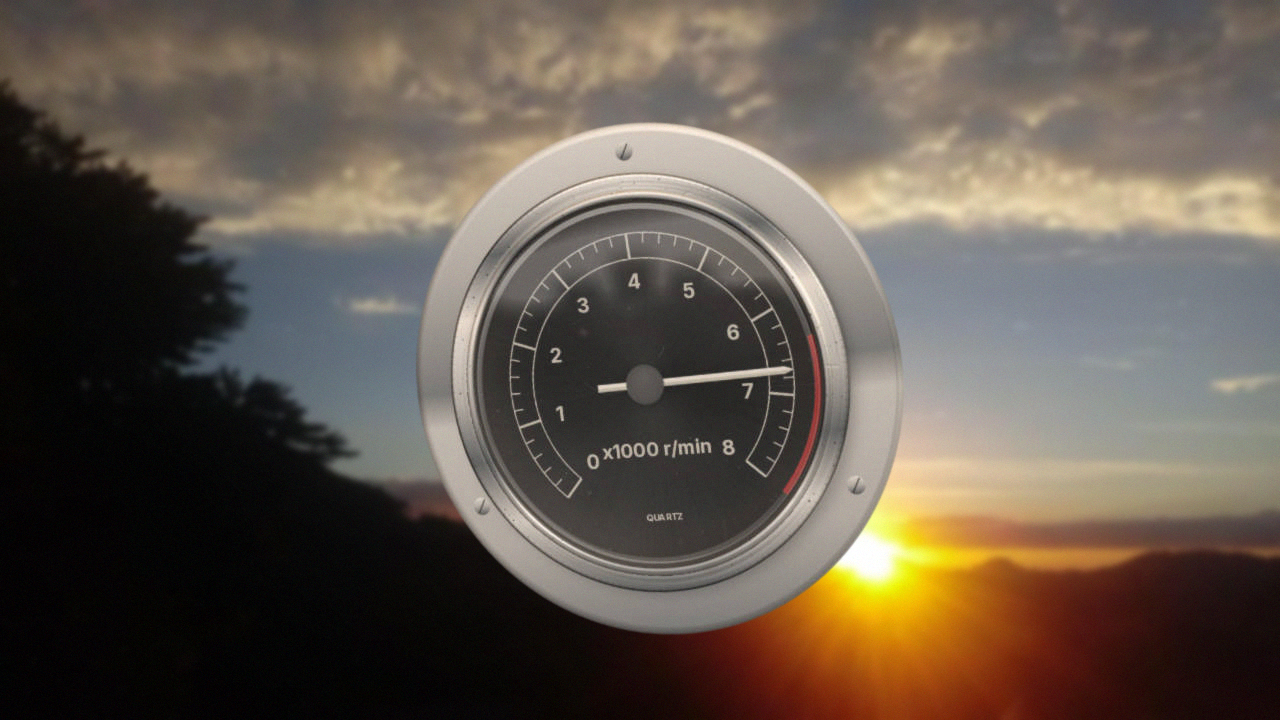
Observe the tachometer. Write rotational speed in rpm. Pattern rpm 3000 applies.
rpm 6700
